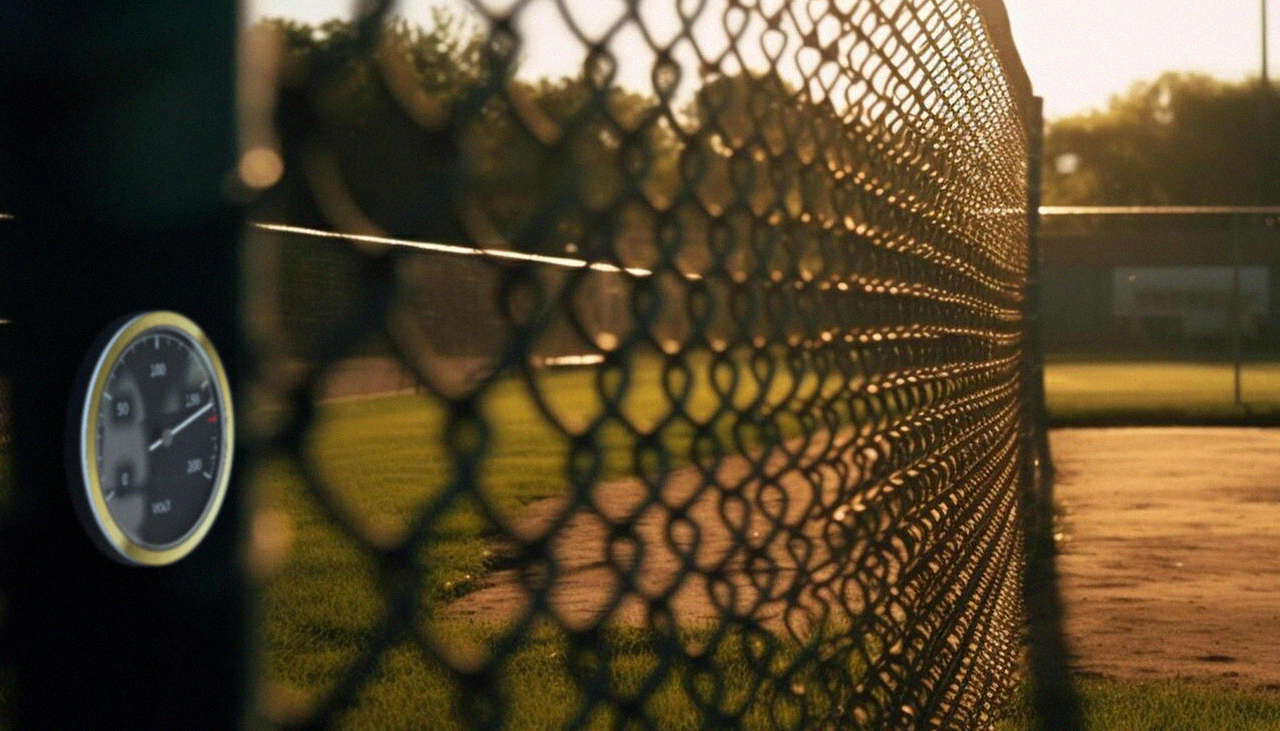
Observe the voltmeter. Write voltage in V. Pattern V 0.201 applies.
V 160
